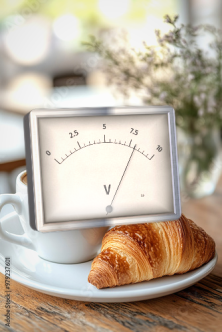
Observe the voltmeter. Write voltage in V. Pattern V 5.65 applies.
V 8
